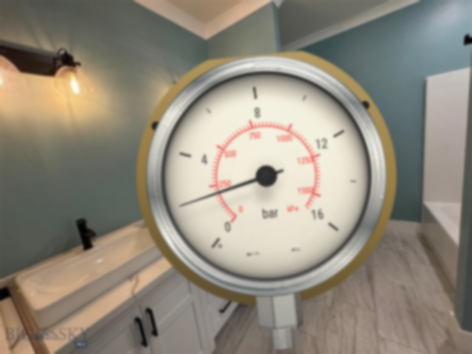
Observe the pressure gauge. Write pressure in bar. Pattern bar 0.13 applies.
bar 2
